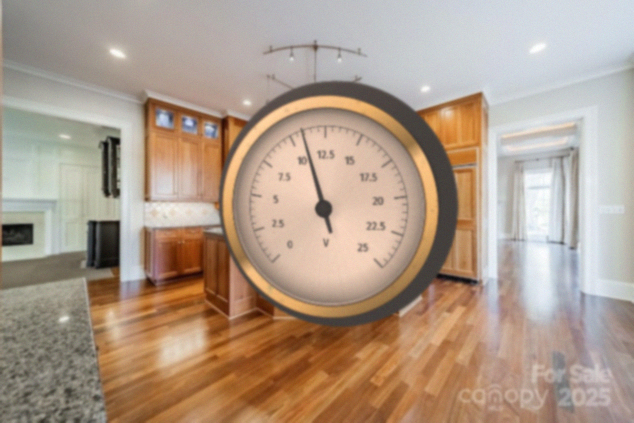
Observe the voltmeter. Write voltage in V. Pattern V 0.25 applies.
V 11
